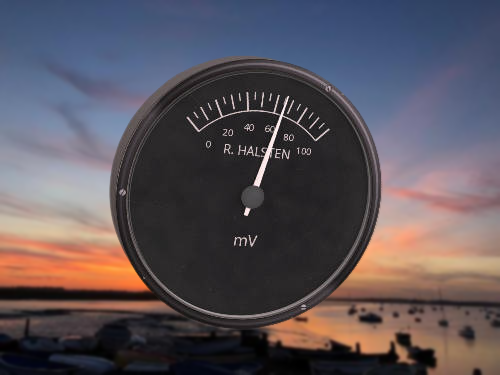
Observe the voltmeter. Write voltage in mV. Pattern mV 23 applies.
mV 65
